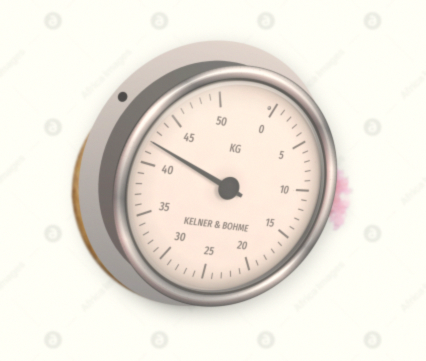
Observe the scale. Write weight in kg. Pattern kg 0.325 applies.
kg 42
